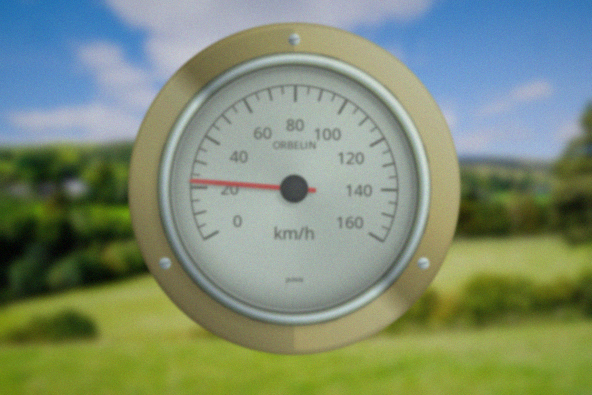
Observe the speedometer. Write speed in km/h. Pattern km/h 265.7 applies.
km/h 22.5
